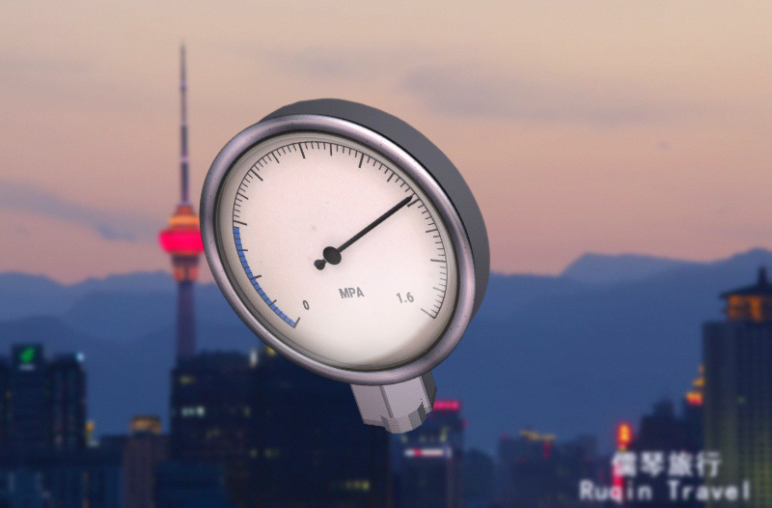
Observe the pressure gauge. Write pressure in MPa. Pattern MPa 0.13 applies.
MPa 1.18
